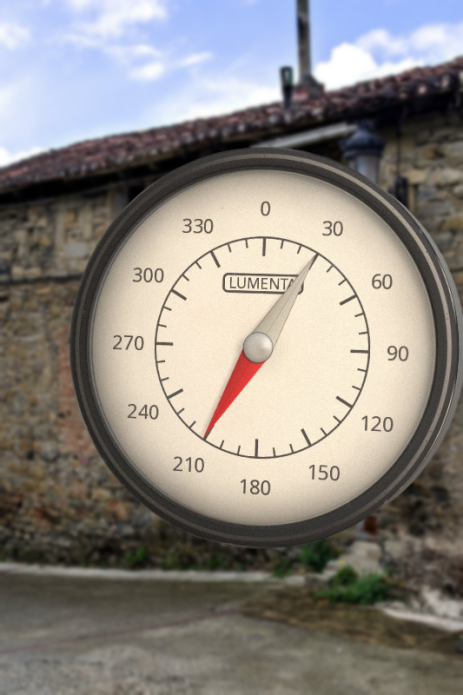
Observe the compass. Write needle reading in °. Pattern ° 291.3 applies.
° 210
